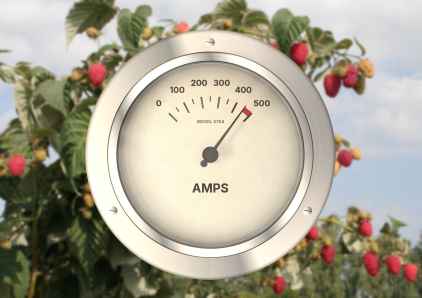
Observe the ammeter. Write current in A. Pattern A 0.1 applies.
A 450
